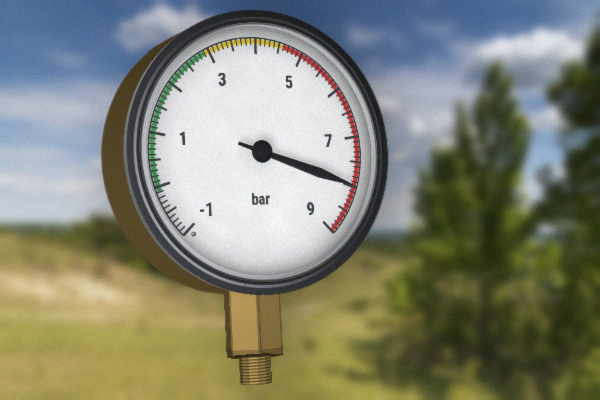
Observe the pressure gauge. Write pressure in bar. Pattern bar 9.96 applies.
bar 8
